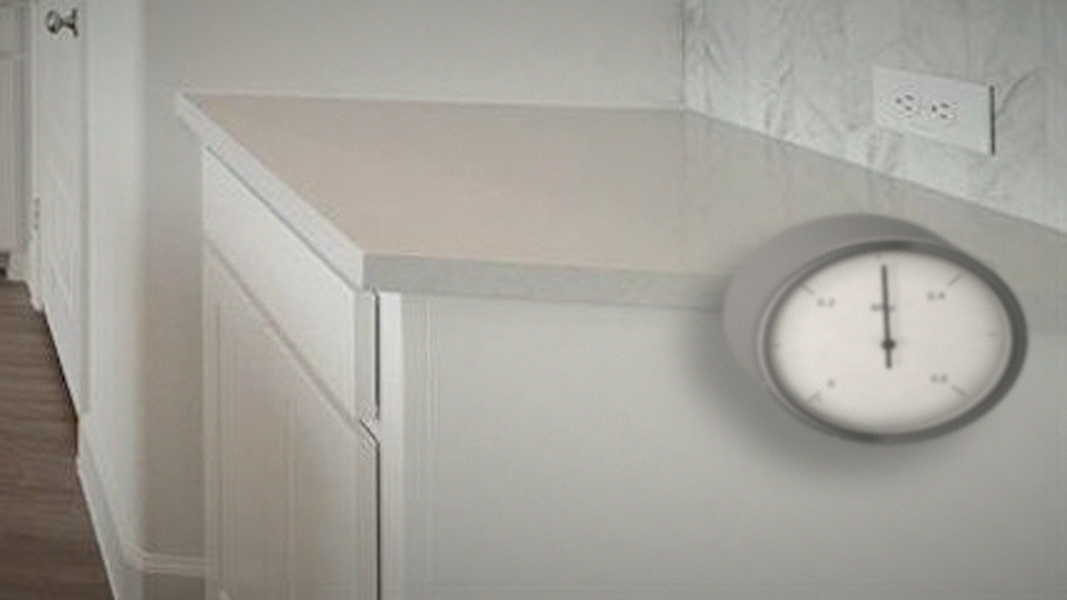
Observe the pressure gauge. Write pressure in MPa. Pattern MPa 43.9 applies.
MPa 0.3
